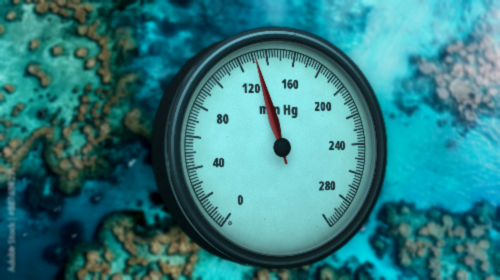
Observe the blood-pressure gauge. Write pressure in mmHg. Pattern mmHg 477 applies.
mmHg 130
